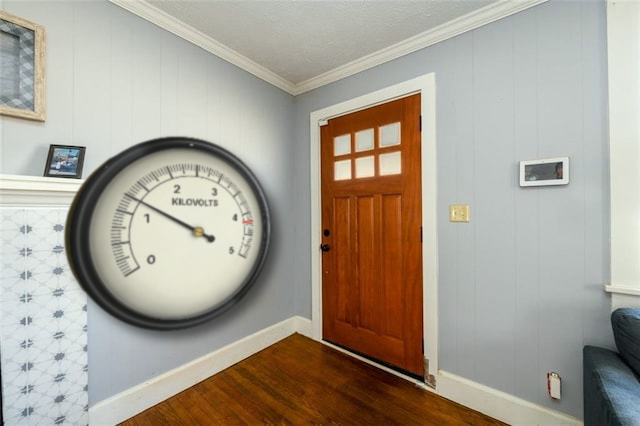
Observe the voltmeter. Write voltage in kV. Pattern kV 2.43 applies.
kV 1.25
